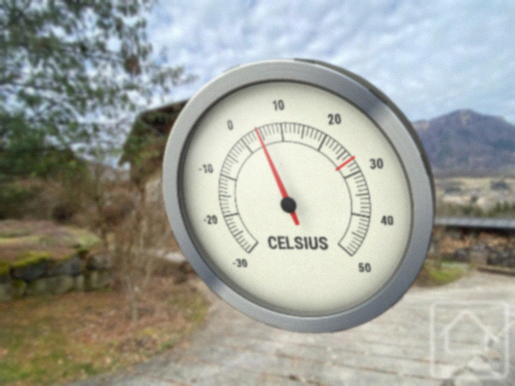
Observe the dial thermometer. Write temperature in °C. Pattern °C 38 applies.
°C 5
